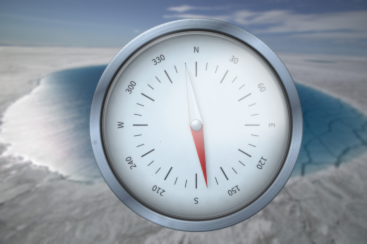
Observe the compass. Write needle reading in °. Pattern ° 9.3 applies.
° 170
